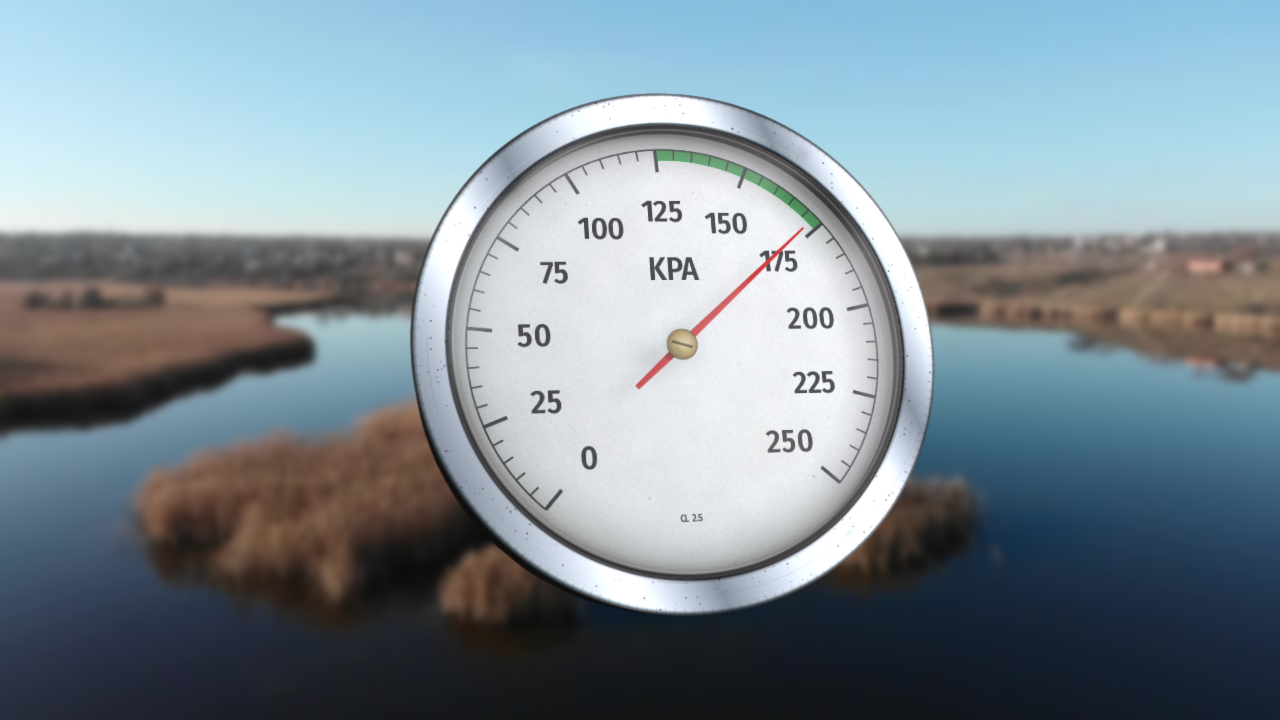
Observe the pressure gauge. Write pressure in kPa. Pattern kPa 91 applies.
kPa 172.5
